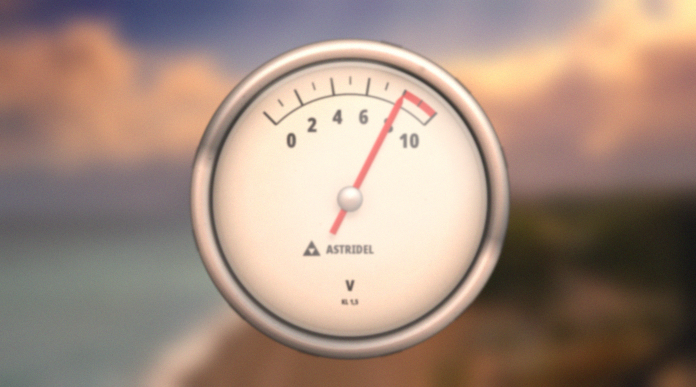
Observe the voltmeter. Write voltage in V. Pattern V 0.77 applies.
V 8
